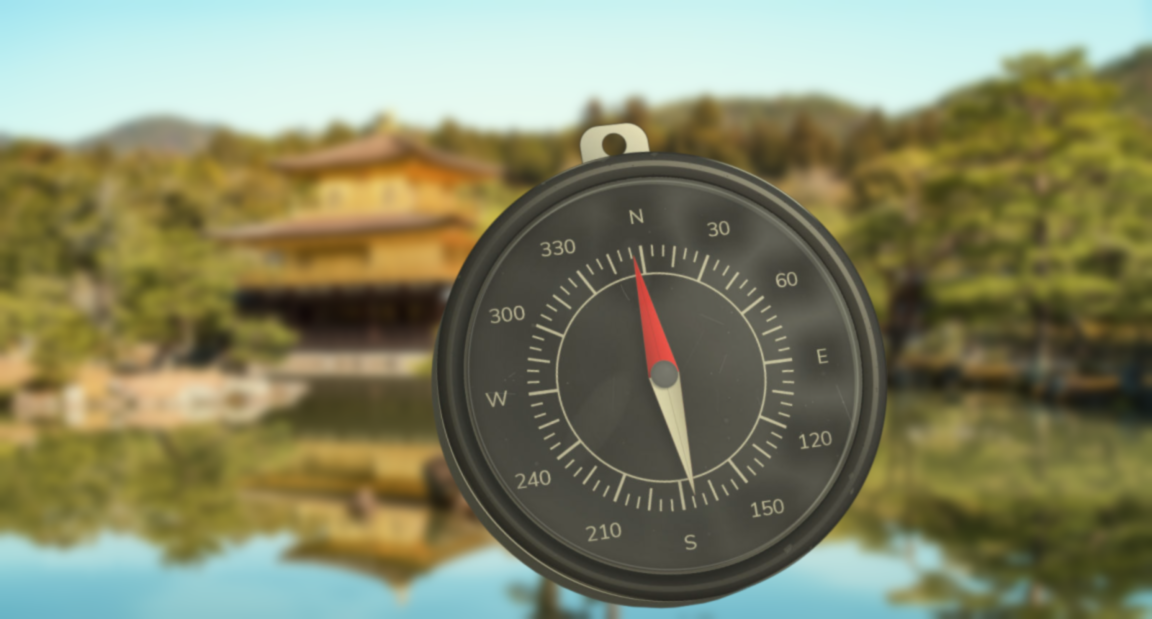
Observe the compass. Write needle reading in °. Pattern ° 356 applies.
° 355
